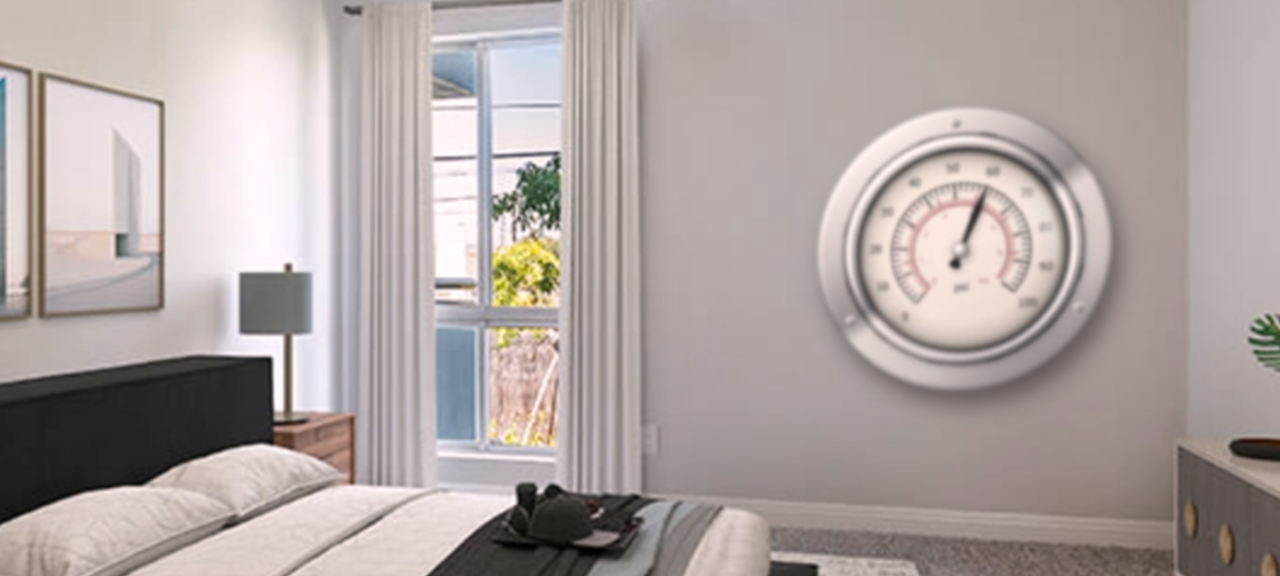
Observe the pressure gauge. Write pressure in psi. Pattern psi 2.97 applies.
psi 60
